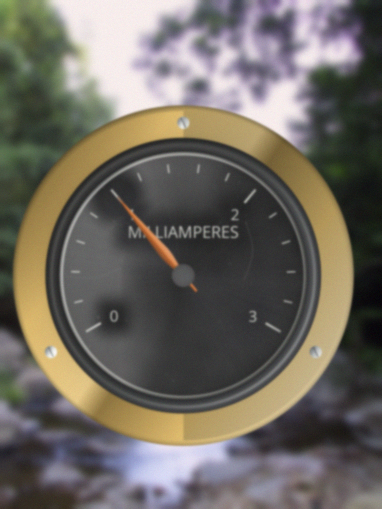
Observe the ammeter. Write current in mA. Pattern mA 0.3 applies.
mA 1
